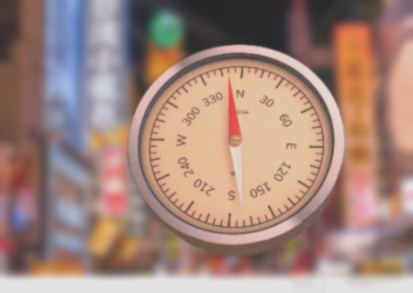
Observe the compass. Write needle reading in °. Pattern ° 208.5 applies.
° 350
